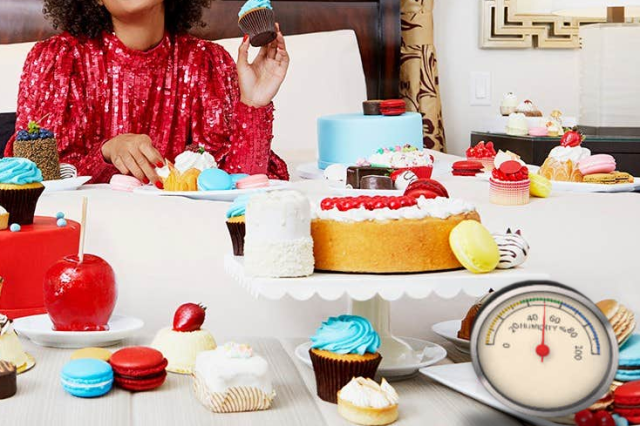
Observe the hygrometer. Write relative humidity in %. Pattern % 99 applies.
% 50
